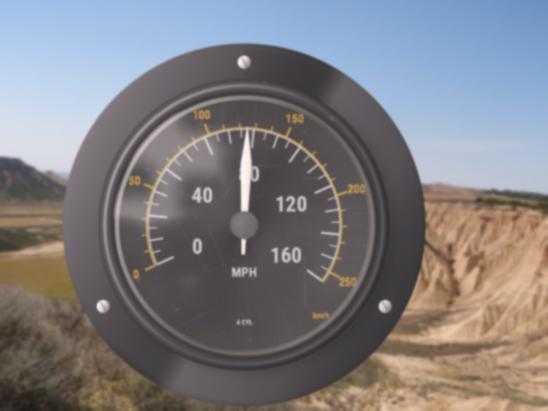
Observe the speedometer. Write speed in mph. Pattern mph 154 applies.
mph 77.5
